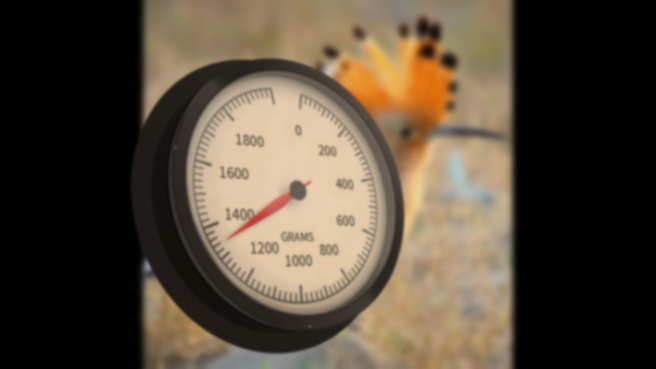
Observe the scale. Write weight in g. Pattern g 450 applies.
g 1340
